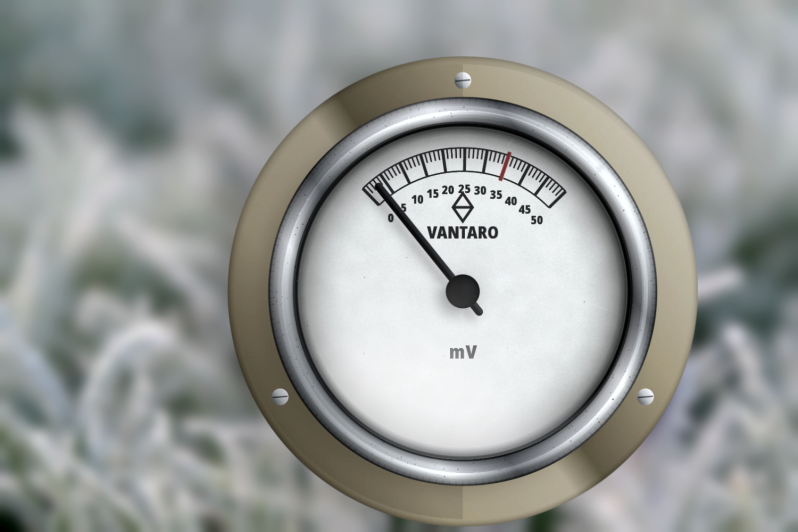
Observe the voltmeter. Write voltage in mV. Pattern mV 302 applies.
mV 3
